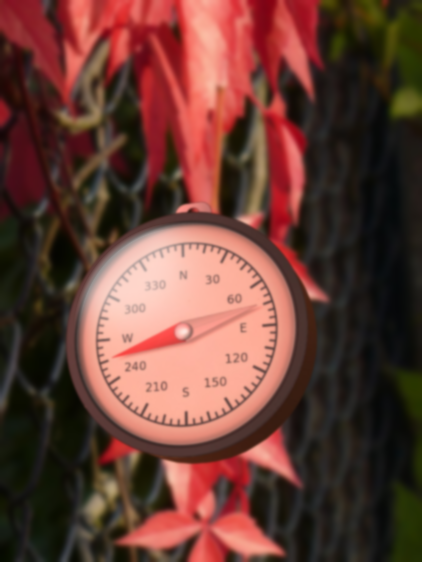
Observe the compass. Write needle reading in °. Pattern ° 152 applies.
° 255
